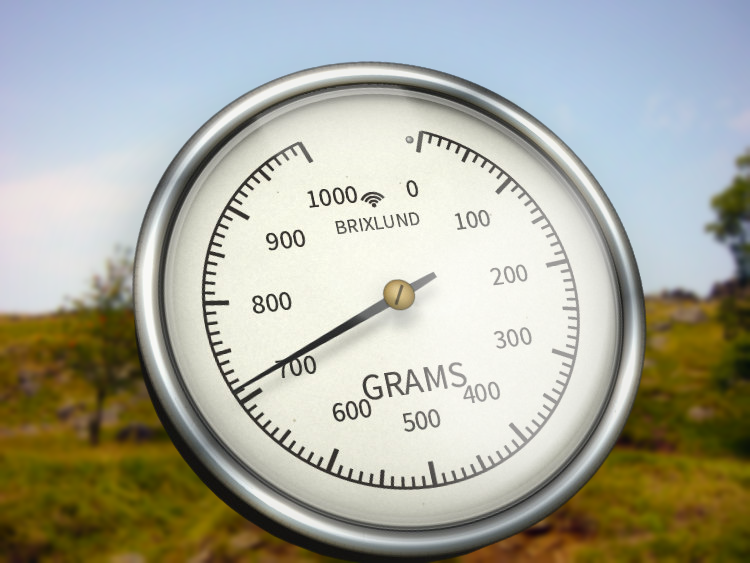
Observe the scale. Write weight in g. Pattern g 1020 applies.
g 710
